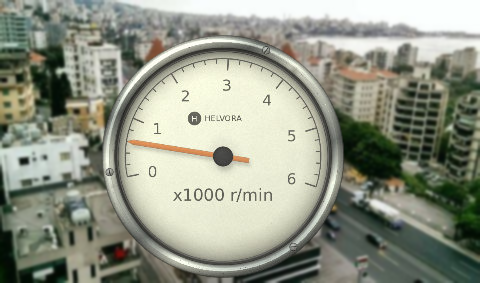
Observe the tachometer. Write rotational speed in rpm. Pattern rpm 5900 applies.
rpm 600
